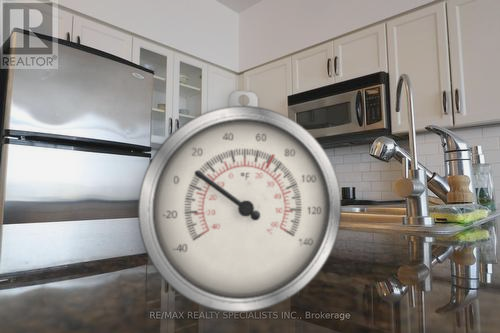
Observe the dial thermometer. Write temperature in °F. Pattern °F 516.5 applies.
°F 10
